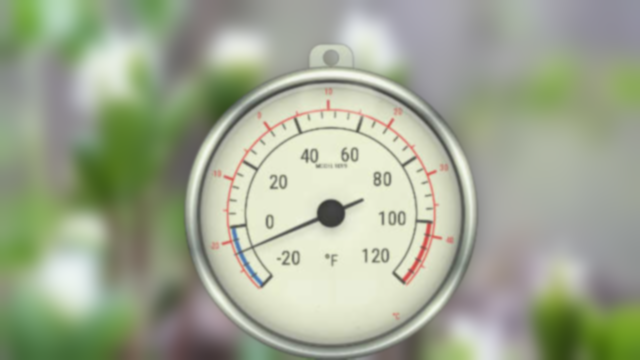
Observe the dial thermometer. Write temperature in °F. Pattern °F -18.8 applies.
°F -8
